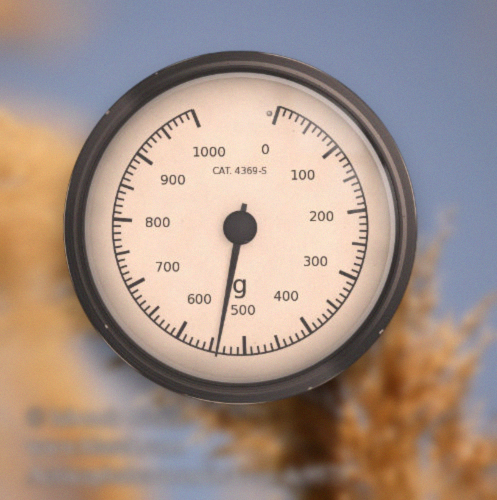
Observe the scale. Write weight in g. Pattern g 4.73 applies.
g 540
